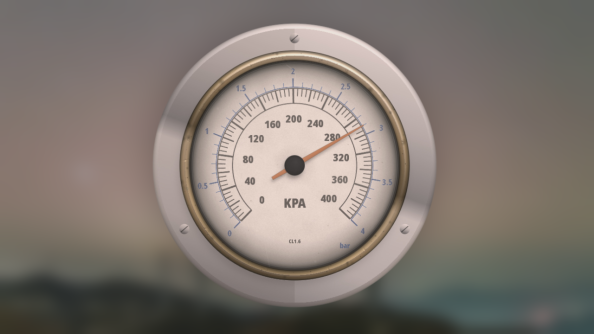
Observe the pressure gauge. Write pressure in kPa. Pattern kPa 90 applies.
kPa 290
